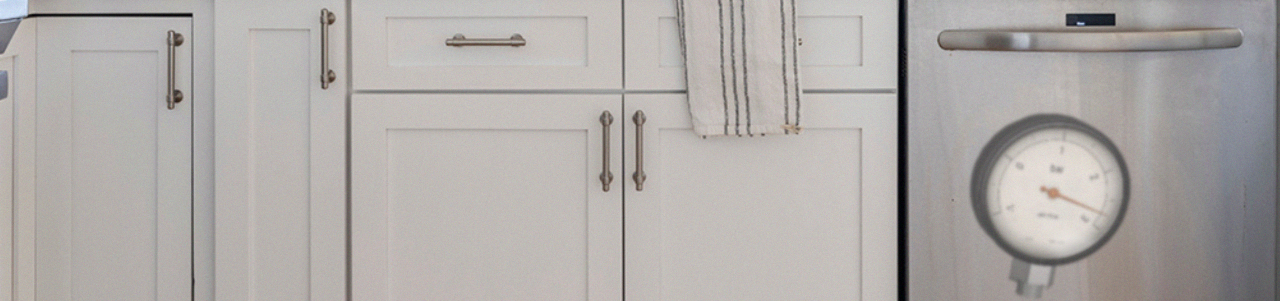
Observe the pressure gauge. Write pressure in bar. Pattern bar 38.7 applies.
bar 2.75
